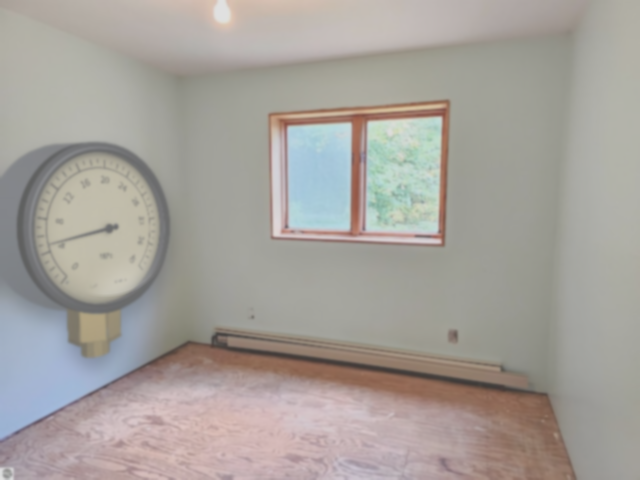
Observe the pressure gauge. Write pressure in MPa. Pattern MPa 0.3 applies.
MPa 5
